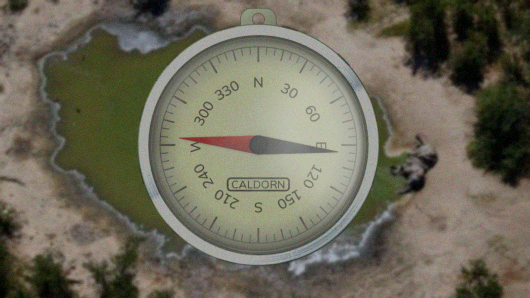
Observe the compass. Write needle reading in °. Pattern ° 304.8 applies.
° 275
